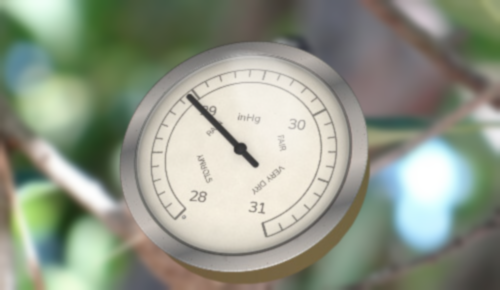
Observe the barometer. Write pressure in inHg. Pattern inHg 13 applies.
inHg 28.95
